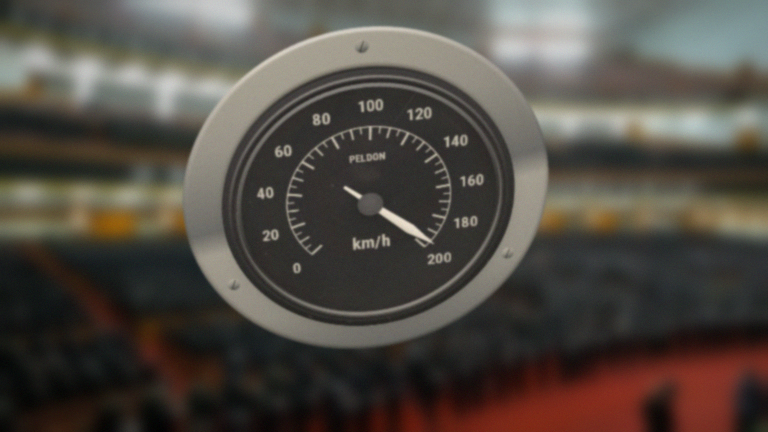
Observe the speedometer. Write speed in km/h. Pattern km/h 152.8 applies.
km/h 195
